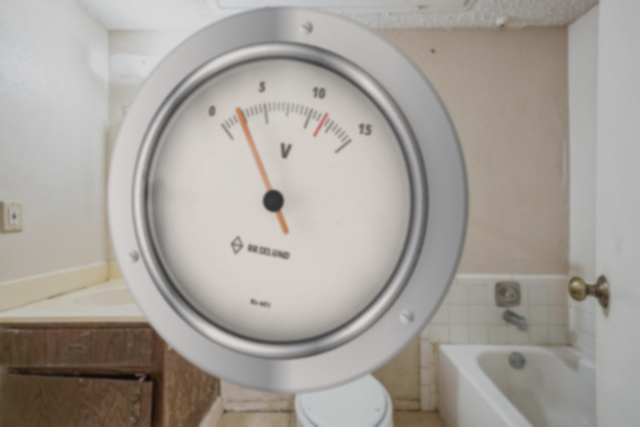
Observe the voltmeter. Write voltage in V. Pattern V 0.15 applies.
V 2.5
